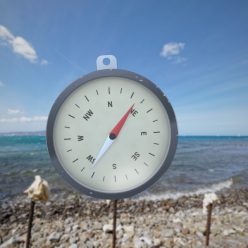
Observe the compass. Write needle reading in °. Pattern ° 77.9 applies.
° 37.5
